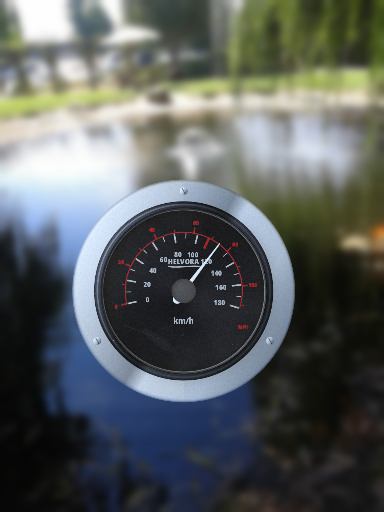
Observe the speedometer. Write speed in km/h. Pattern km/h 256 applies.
km/h 120
